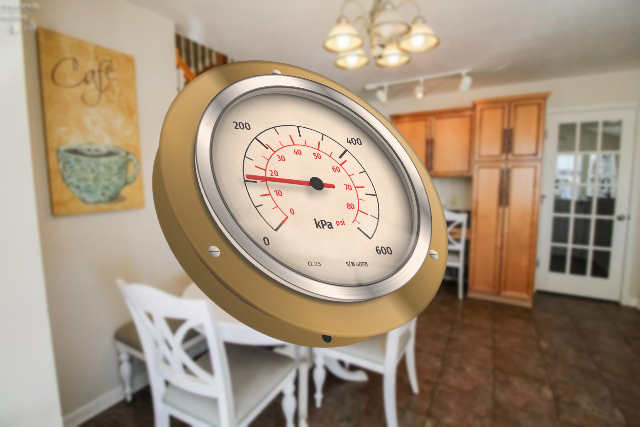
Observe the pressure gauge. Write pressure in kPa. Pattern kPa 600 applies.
kPa 100
